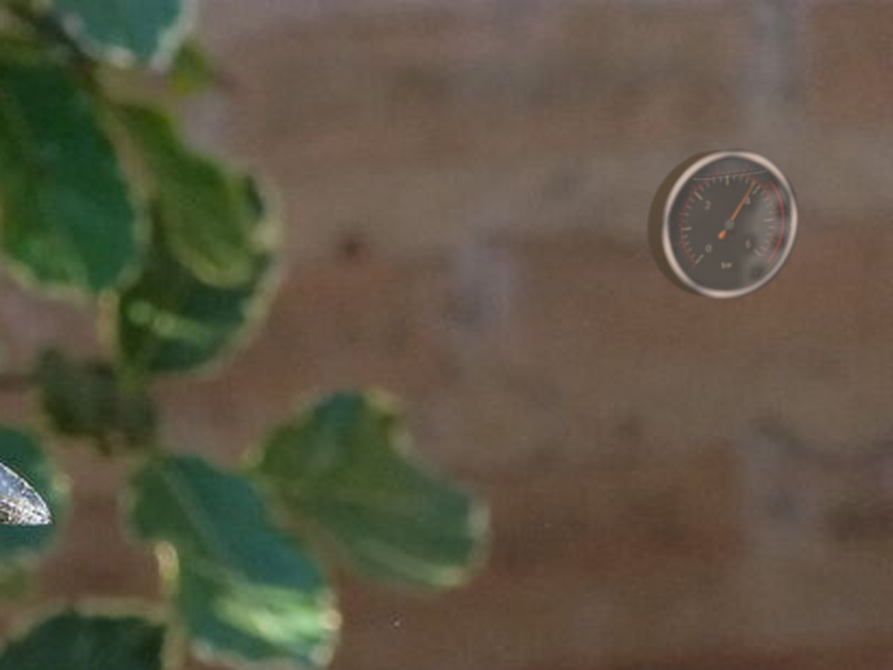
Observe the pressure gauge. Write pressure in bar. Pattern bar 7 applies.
bar 3.8
